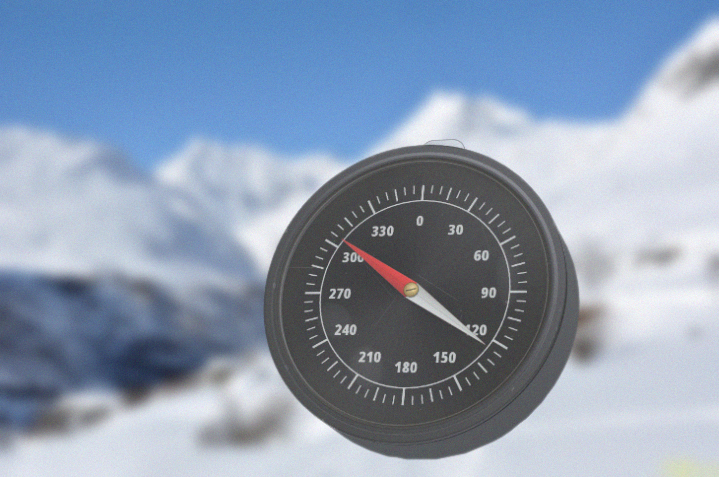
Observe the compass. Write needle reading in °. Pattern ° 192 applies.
° 305
